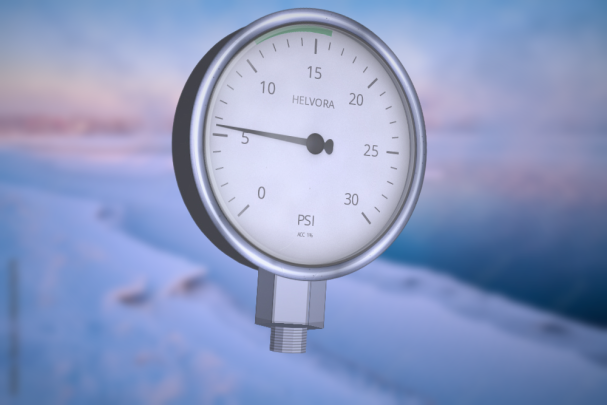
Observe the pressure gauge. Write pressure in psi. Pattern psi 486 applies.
psi 5.5
